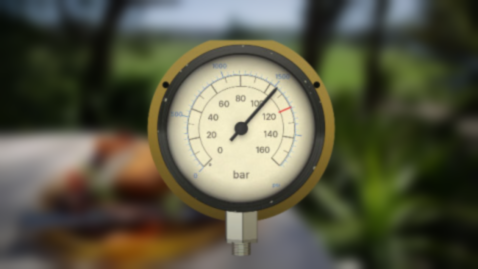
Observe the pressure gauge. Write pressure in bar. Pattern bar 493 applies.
bar 105
